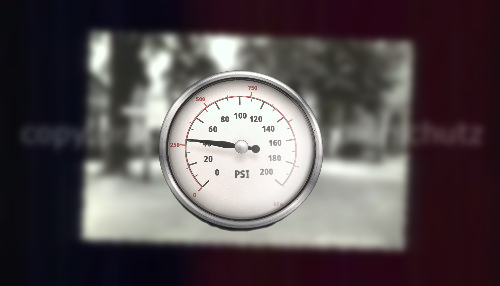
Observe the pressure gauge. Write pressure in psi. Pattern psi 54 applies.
psi 40
